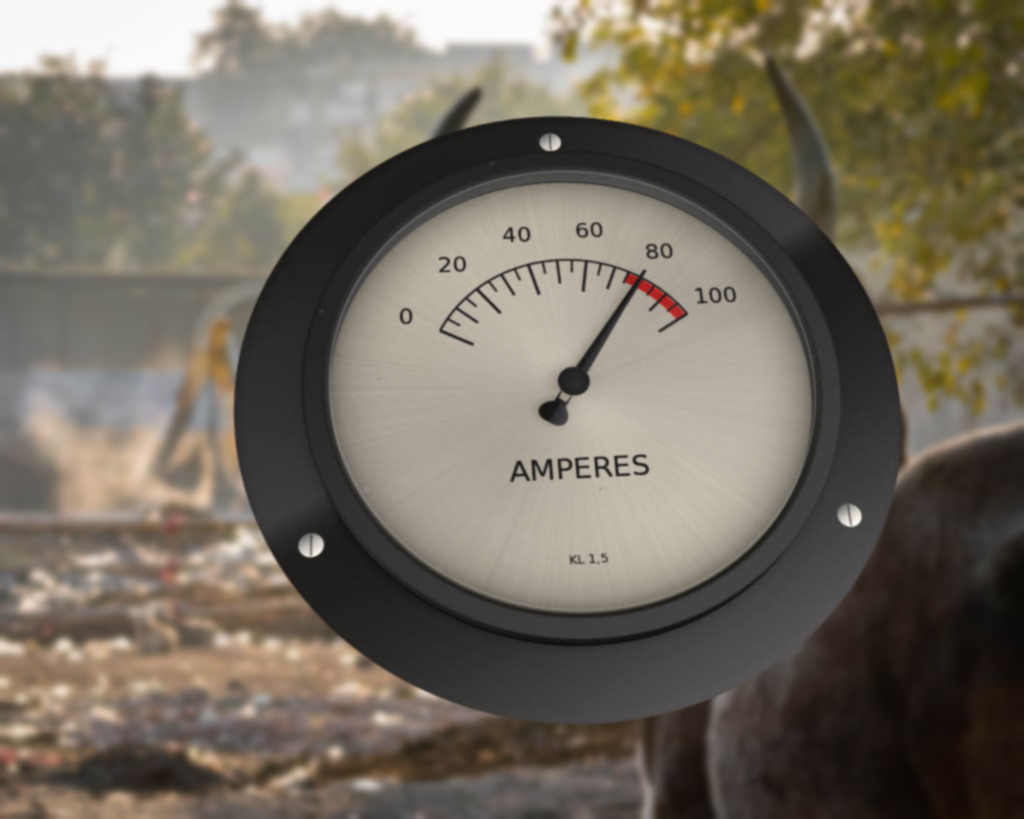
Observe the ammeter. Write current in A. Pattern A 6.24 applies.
A 80
